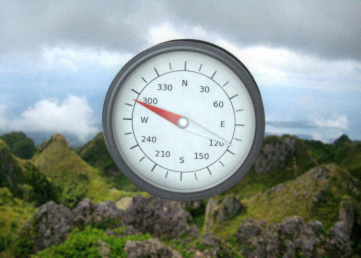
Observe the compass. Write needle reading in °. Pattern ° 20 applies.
° 292.5
